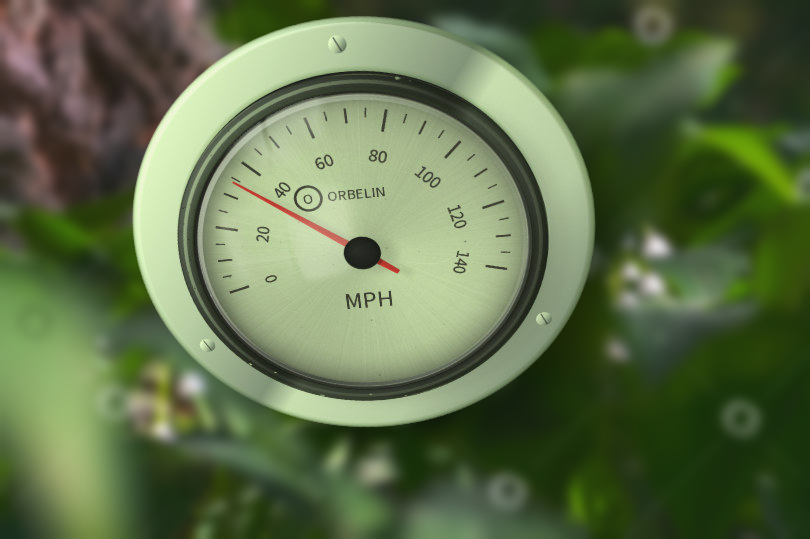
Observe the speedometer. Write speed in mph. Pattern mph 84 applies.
mph 35
